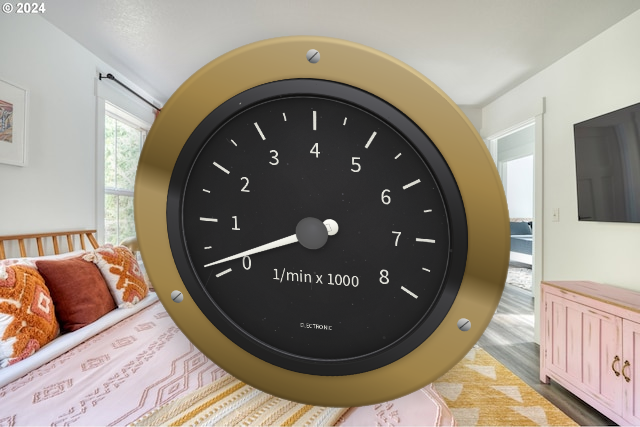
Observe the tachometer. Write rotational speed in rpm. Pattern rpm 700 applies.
rpm 250
